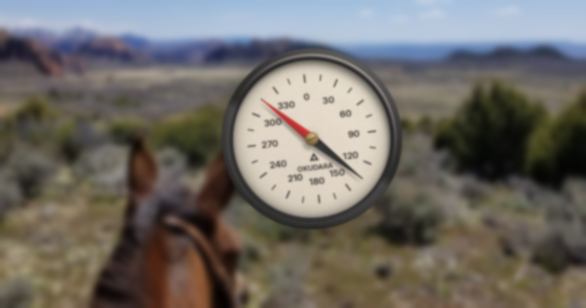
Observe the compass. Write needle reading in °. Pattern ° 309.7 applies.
° 315
